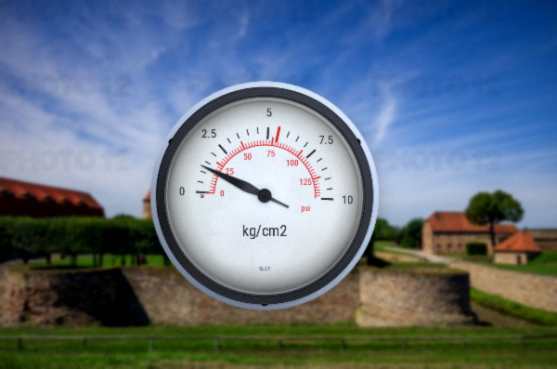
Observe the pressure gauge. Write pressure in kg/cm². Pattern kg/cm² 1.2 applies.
kg/cm² 1.25
